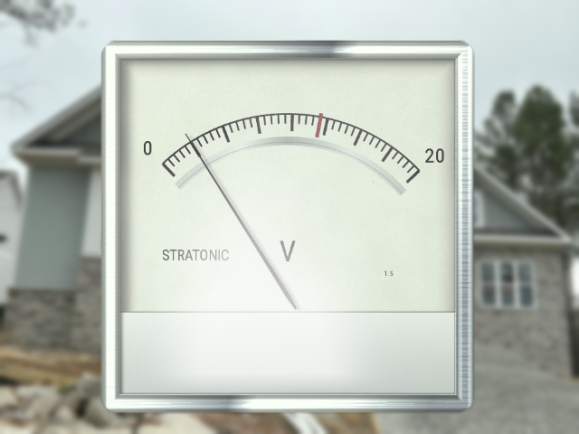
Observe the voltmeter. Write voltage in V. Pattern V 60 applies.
V 2.5
